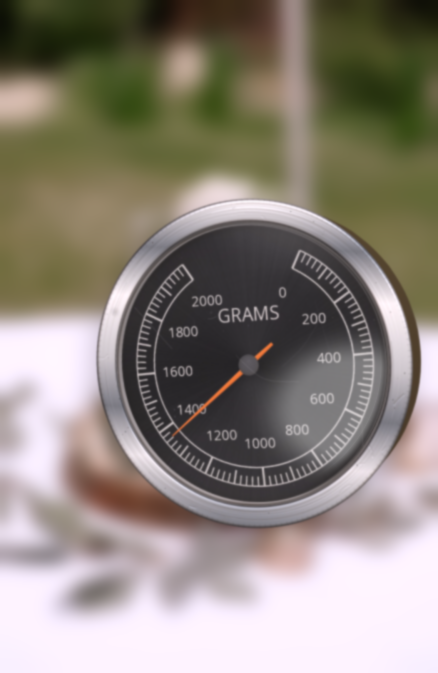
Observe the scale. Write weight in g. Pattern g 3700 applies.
g 1360
